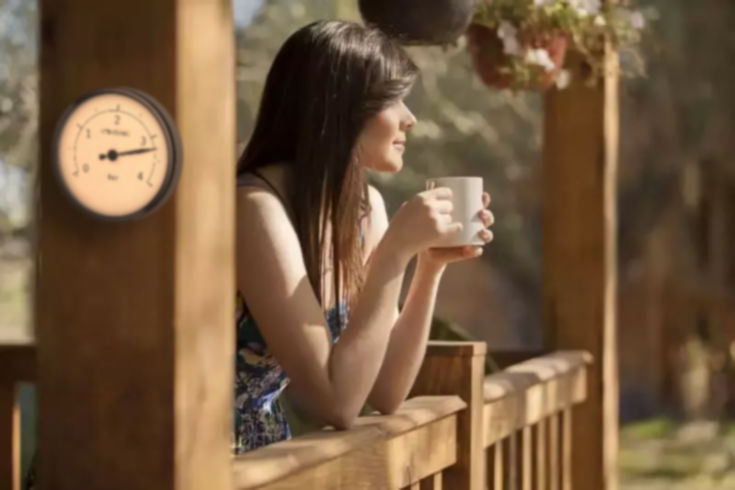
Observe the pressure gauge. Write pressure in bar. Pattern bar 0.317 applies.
bar 3.25
